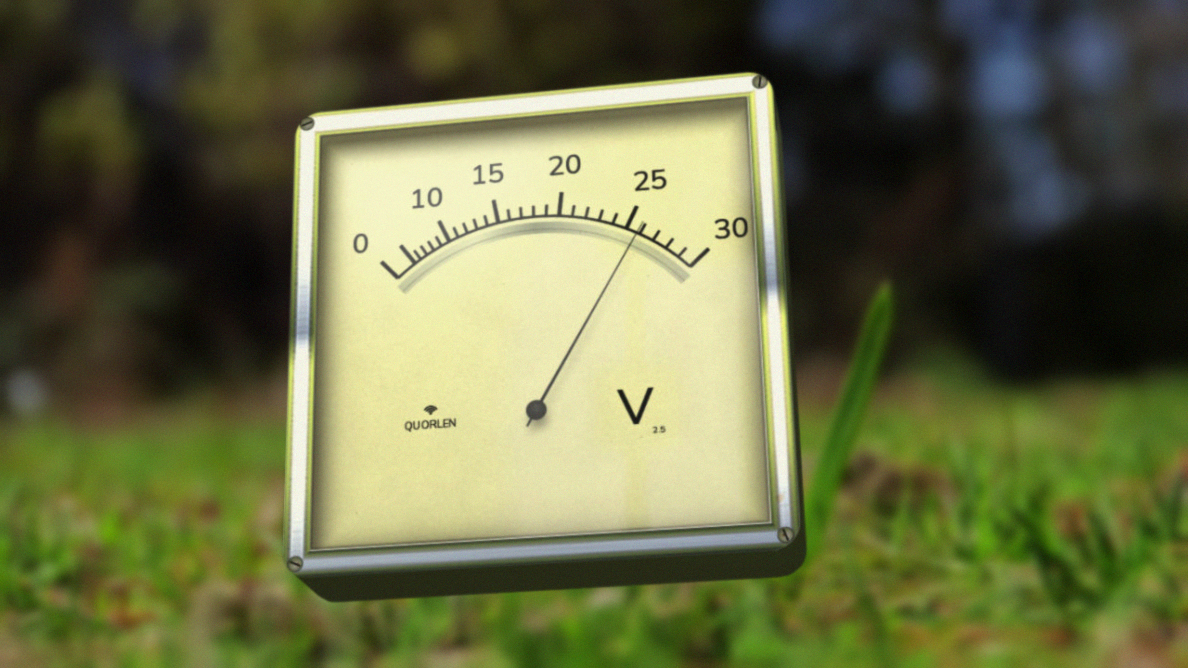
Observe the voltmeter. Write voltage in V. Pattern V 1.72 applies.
V 26
